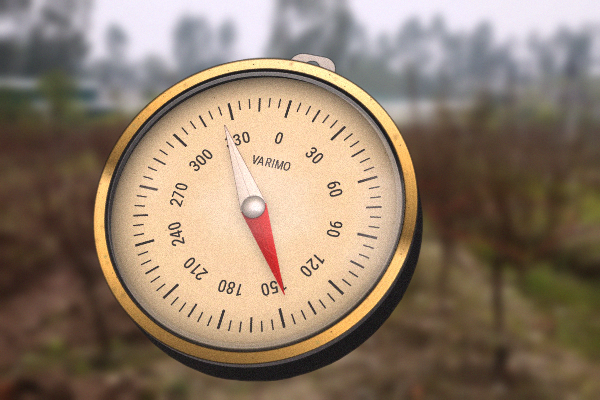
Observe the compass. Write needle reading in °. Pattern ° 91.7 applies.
° 145
